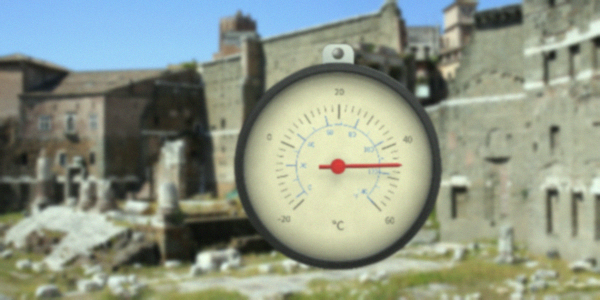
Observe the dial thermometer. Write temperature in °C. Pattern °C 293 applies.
°C 46
